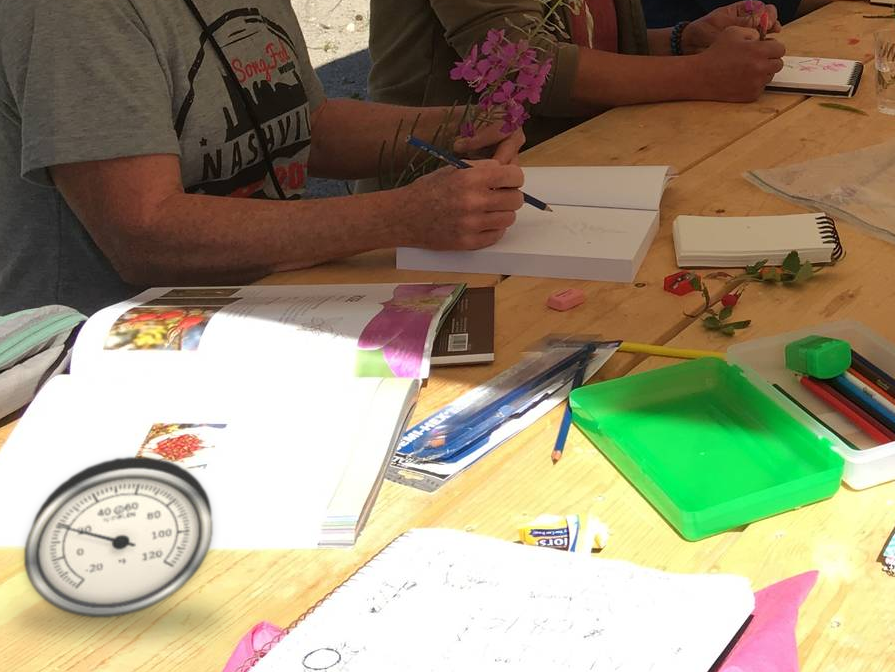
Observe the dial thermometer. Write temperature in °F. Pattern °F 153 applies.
°F 20
